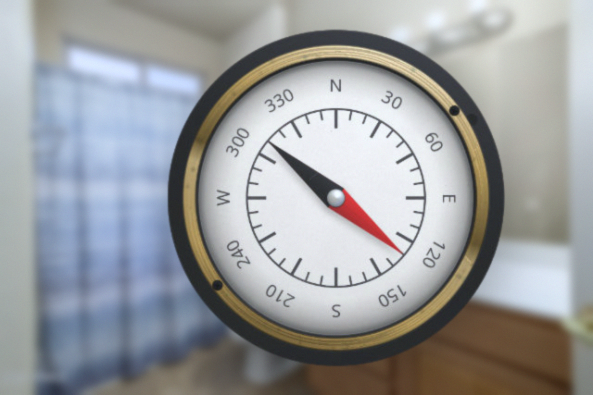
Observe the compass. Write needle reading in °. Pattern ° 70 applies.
° 130
